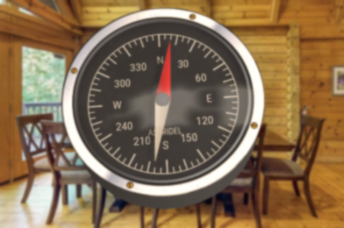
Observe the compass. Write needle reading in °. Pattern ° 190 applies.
° 10
